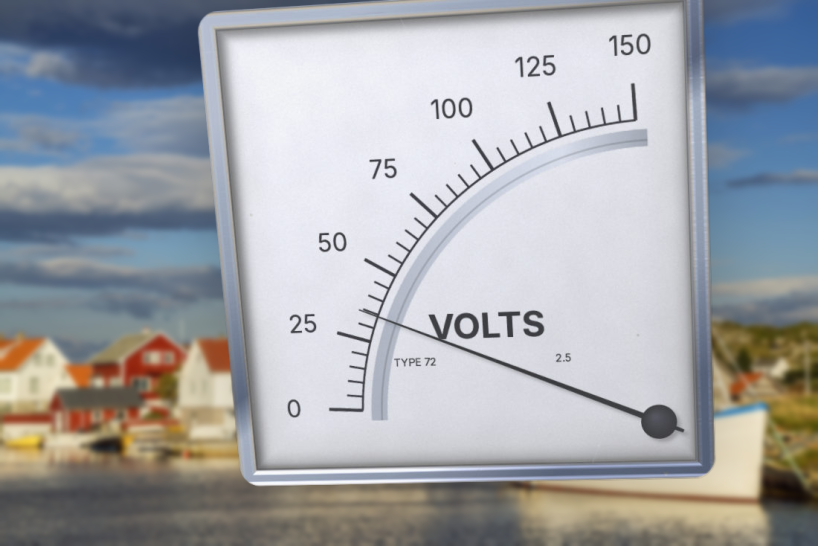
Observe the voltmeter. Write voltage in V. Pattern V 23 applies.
V 35
